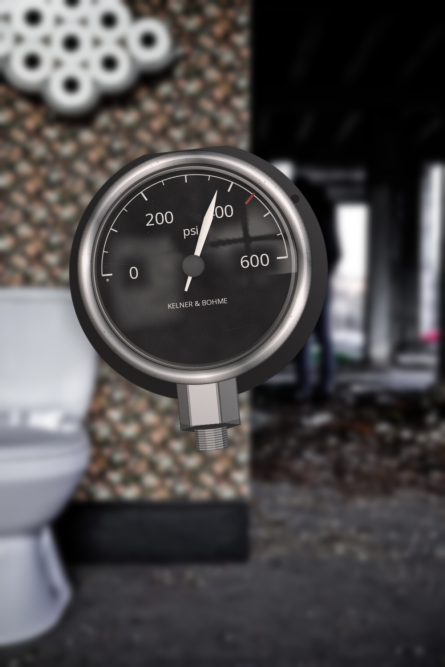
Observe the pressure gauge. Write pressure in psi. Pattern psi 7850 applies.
psi 375
